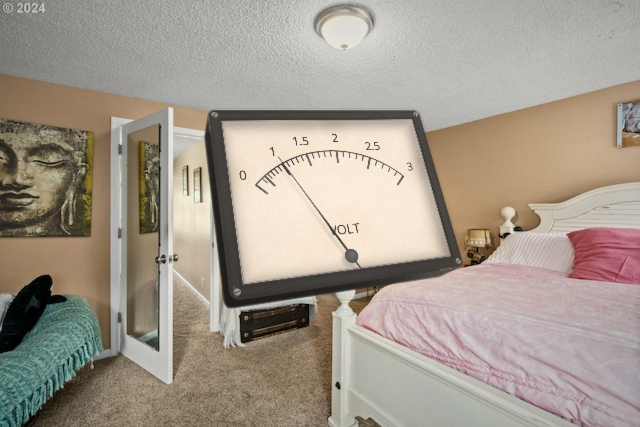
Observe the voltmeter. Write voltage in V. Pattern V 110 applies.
V 1
